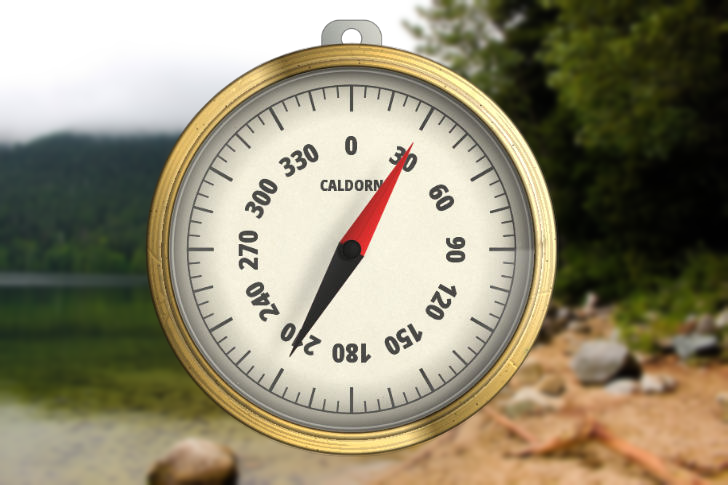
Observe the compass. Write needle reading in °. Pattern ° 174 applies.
° 30
